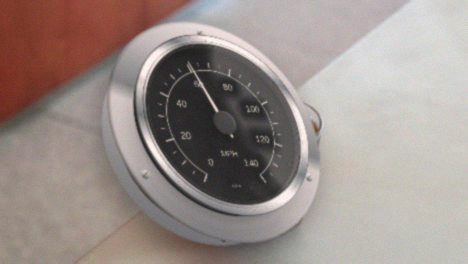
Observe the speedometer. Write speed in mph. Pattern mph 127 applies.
mph 60
